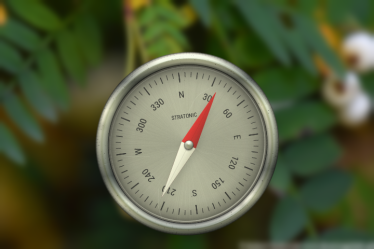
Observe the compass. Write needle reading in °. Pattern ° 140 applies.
° 35
